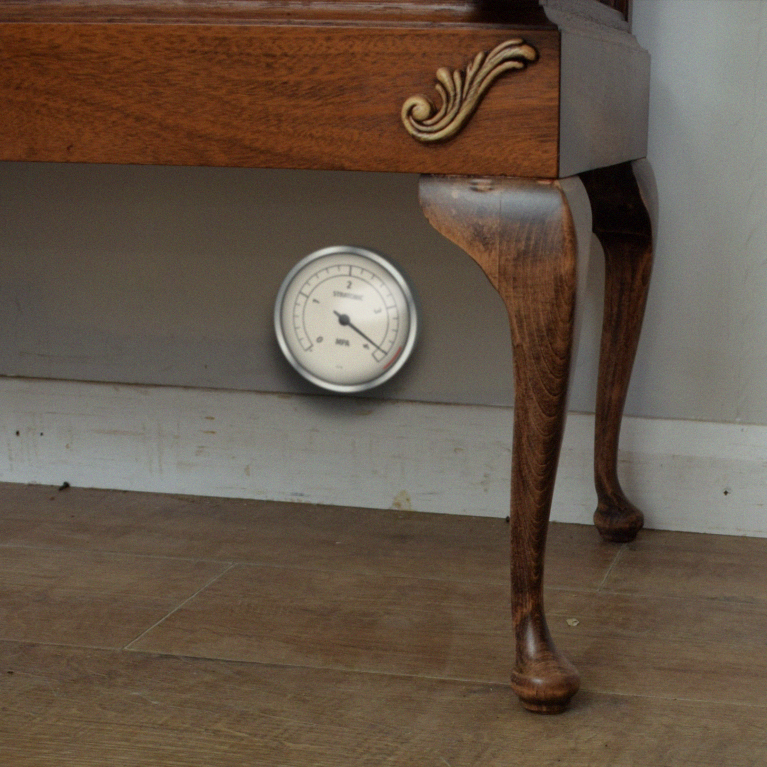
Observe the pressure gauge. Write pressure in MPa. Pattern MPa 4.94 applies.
MPa 3.8
